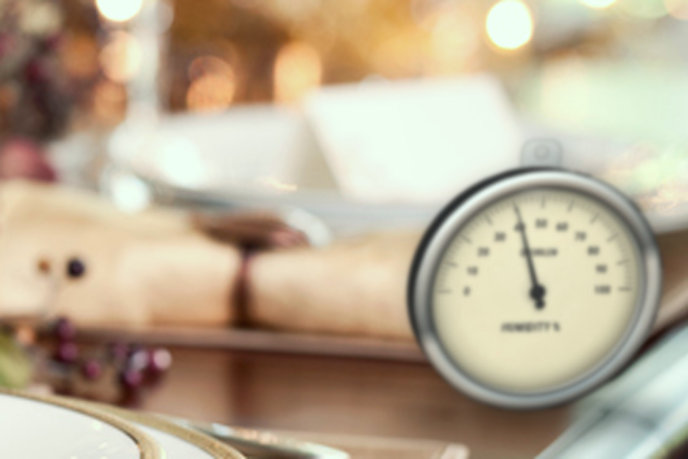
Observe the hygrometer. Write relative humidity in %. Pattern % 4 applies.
% 40
